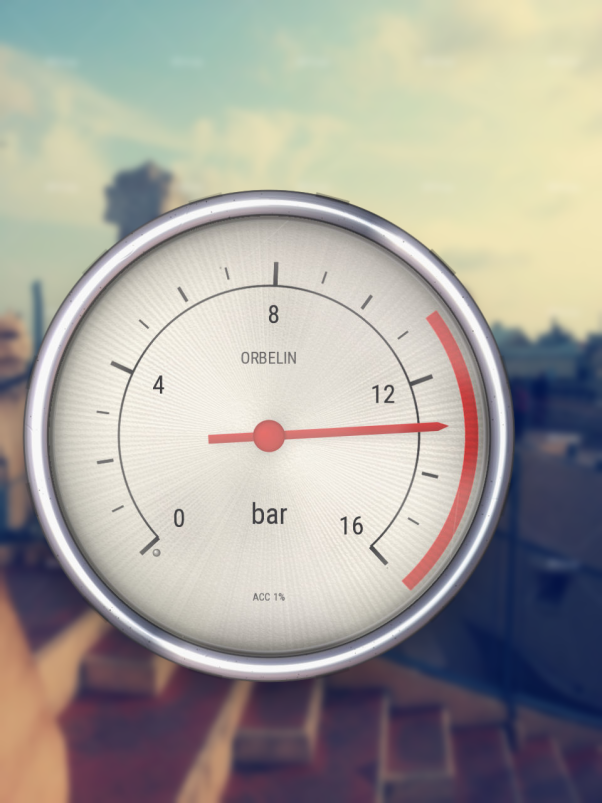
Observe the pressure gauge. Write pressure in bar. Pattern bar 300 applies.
bar 13
